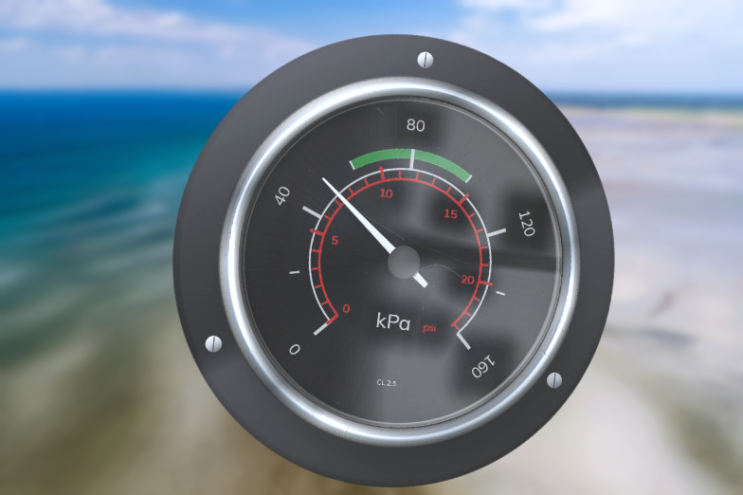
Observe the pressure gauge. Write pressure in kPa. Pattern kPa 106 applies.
kPa 50
